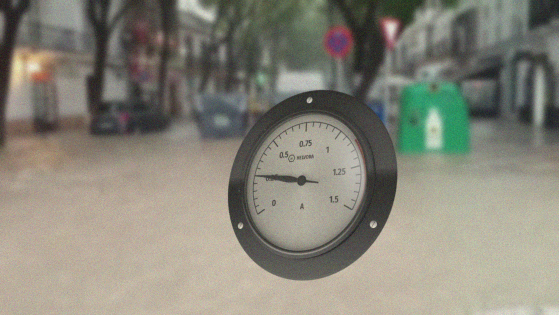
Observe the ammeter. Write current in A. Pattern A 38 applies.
A 0.25
